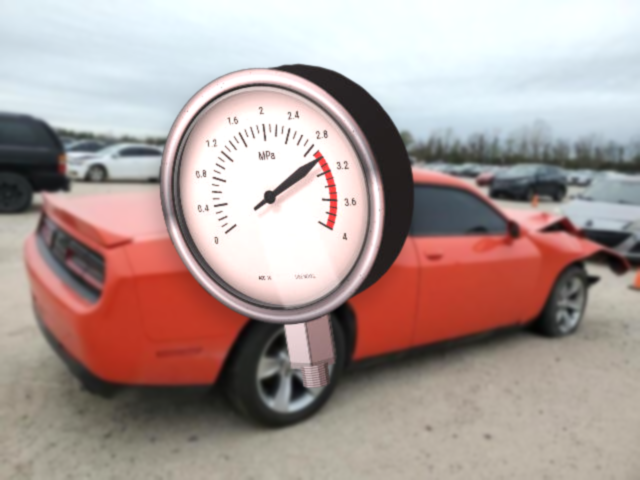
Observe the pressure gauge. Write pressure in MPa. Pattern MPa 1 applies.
MPa 3
